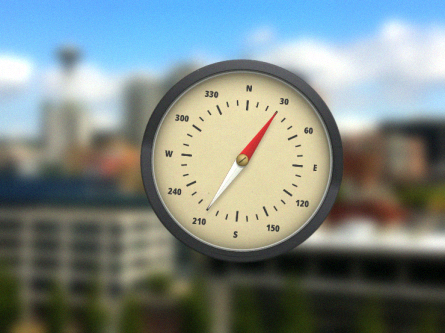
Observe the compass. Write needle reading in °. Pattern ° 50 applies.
° 30
